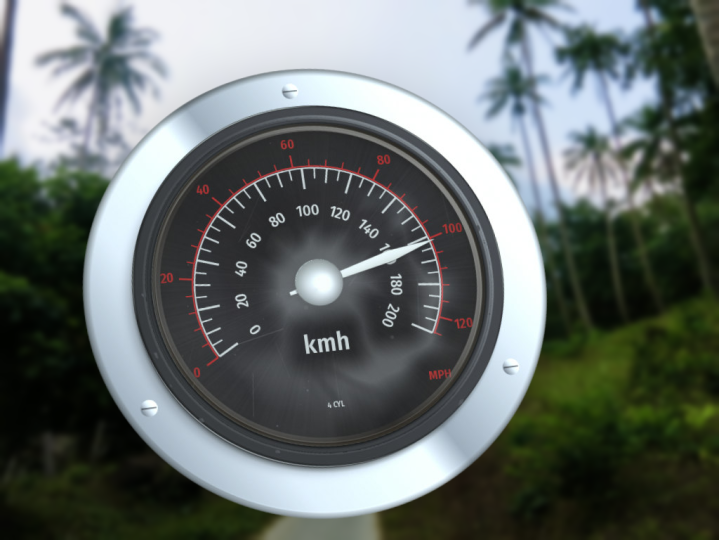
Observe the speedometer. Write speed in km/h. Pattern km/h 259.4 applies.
km/h 162.5
